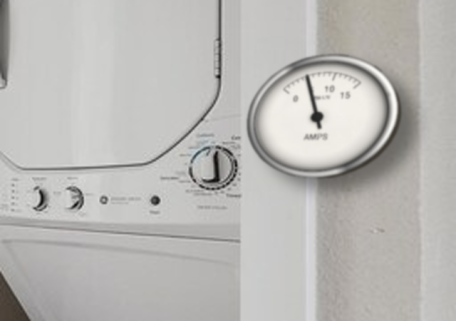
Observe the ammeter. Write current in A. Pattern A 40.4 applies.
A 5
